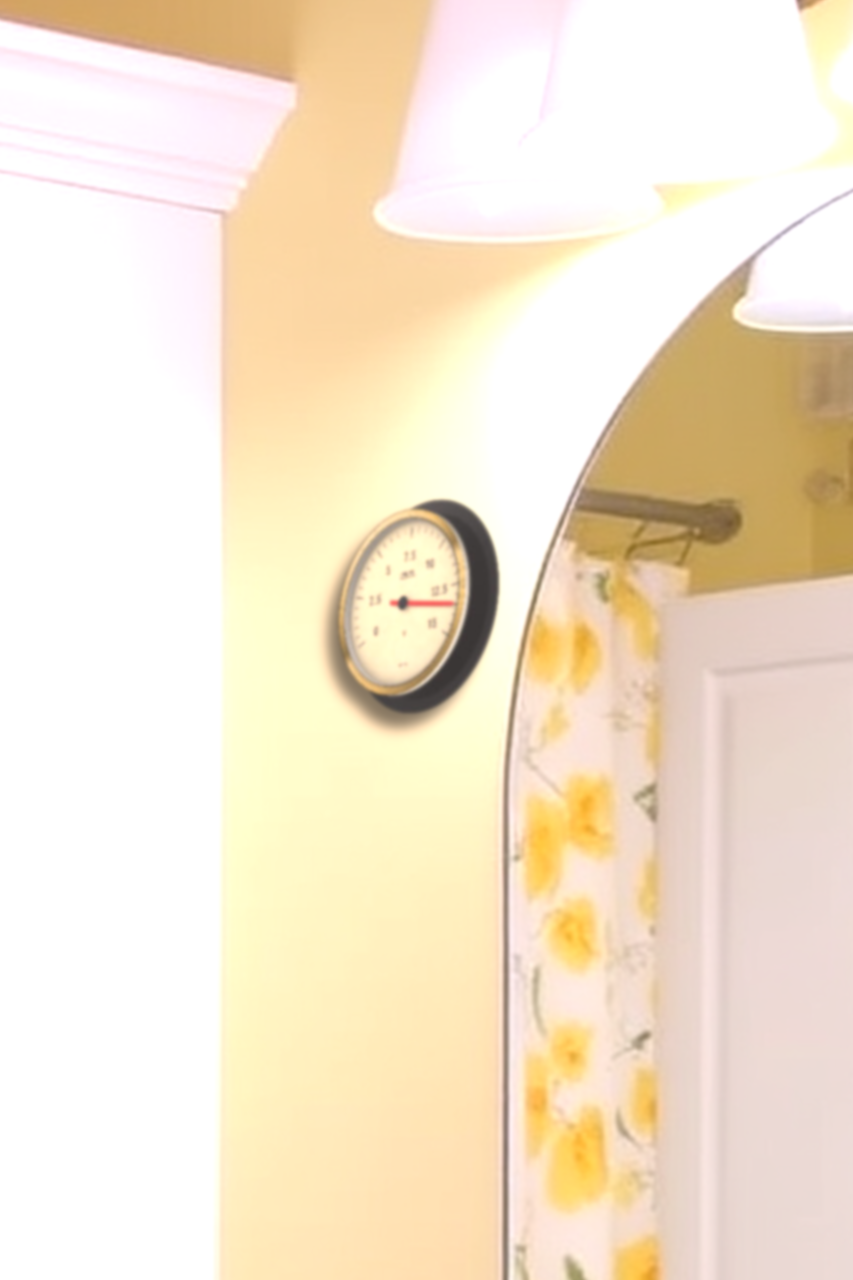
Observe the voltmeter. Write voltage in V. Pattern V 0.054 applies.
V 13.5
